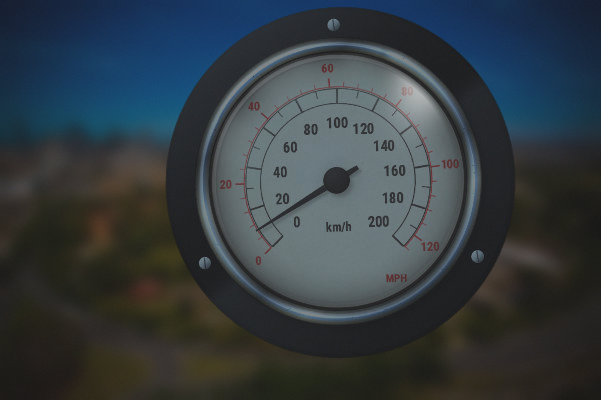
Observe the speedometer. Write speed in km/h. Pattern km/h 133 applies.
km/h 10
